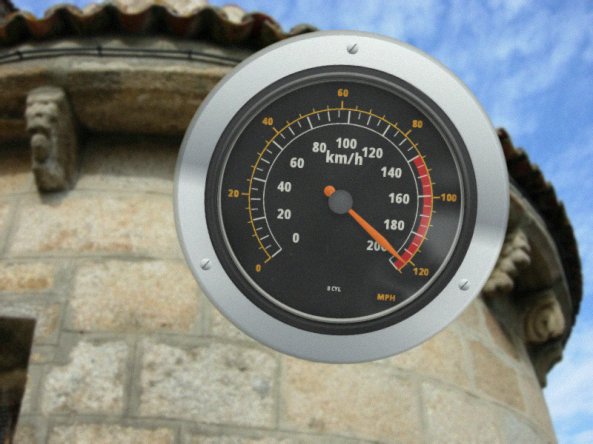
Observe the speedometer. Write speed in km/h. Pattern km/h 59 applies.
km/h 195
